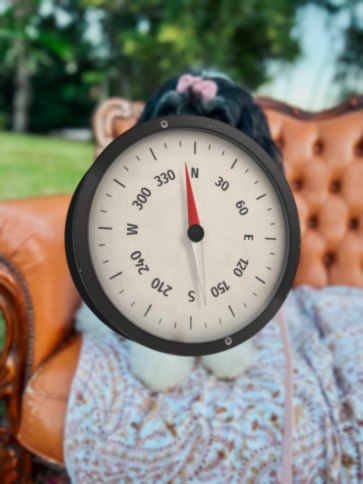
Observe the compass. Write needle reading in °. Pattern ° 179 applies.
° 350
